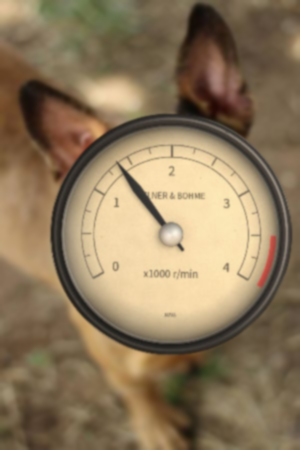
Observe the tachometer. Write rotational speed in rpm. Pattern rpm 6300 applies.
rpm 1375
